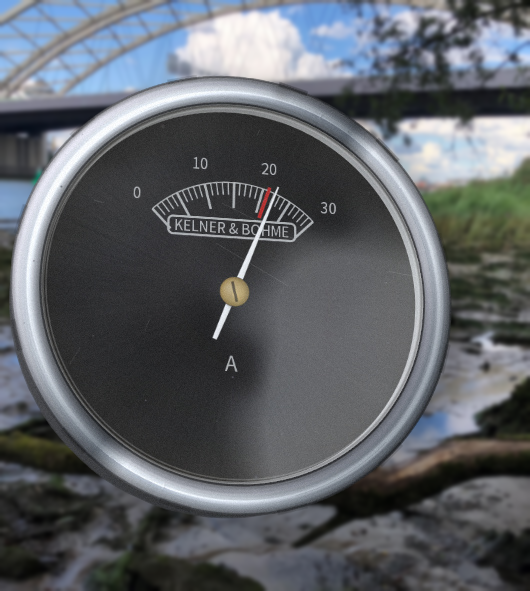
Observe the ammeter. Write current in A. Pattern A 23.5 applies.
A 22
